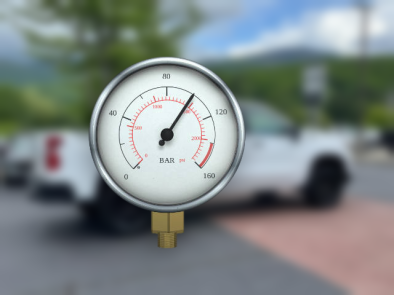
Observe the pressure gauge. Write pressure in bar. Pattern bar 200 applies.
bar 100
